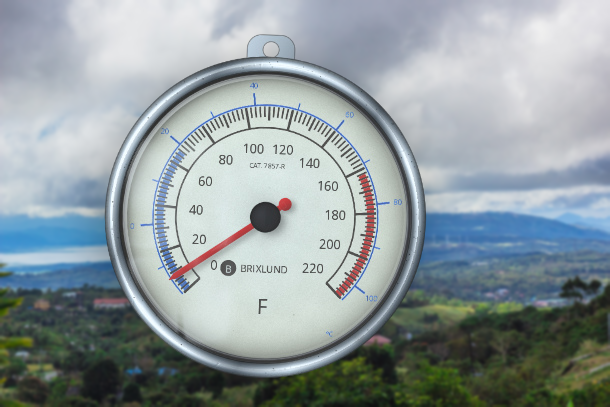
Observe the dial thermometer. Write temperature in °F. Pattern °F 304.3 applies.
°F 8
